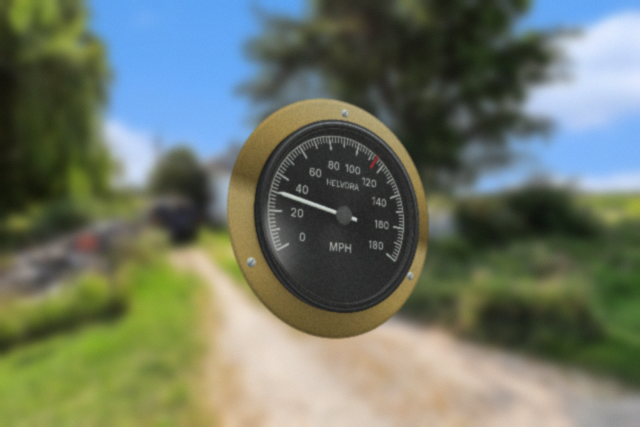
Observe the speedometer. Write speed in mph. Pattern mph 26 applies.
mph 30
